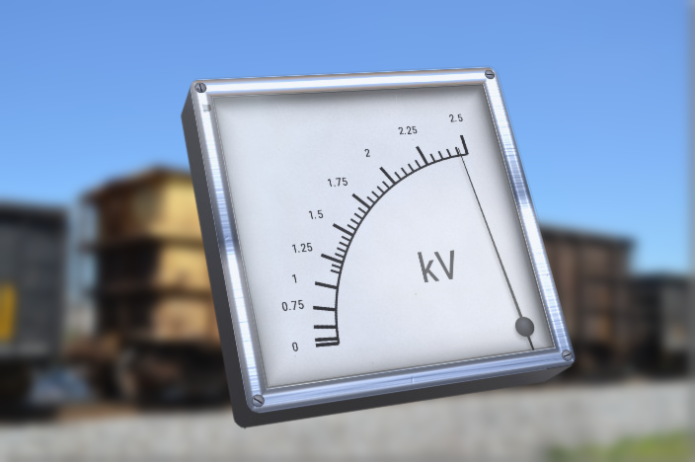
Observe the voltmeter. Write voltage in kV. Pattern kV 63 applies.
kV 2.45
